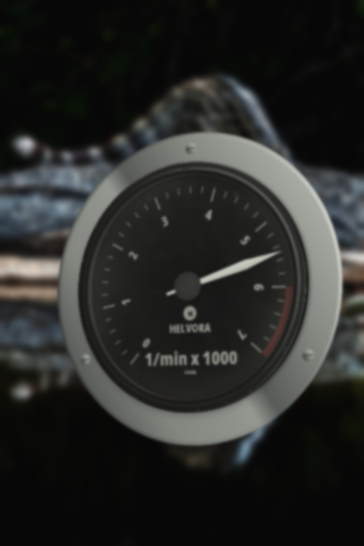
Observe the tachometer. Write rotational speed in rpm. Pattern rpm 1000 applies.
rpm 5500
